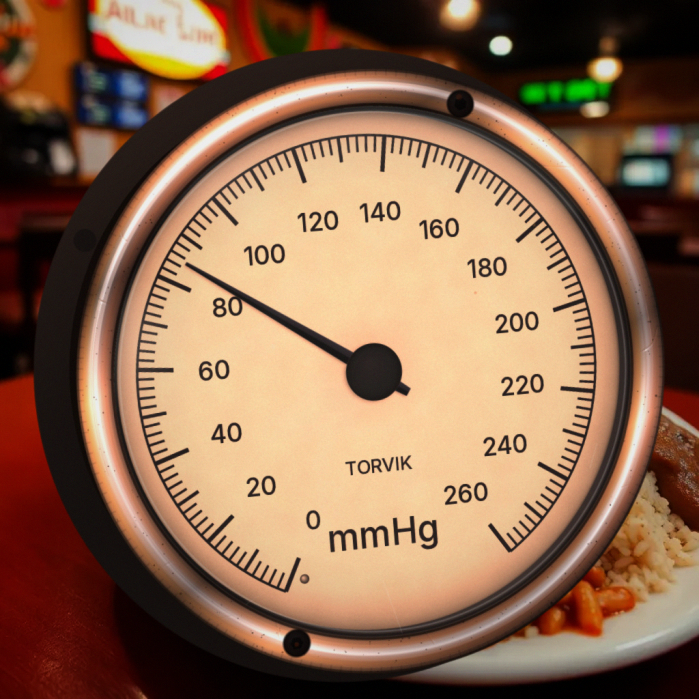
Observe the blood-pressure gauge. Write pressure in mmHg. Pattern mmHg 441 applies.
mmHg 85
